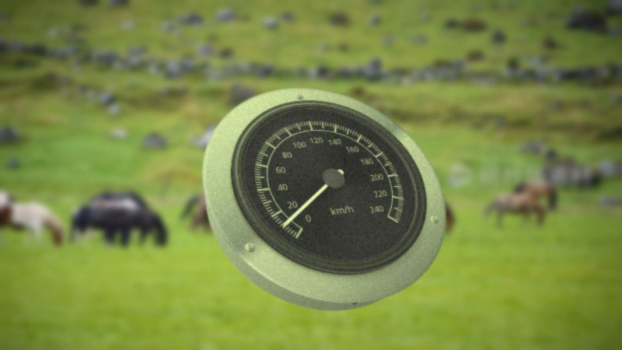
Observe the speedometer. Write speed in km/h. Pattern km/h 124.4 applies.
km/h 10
